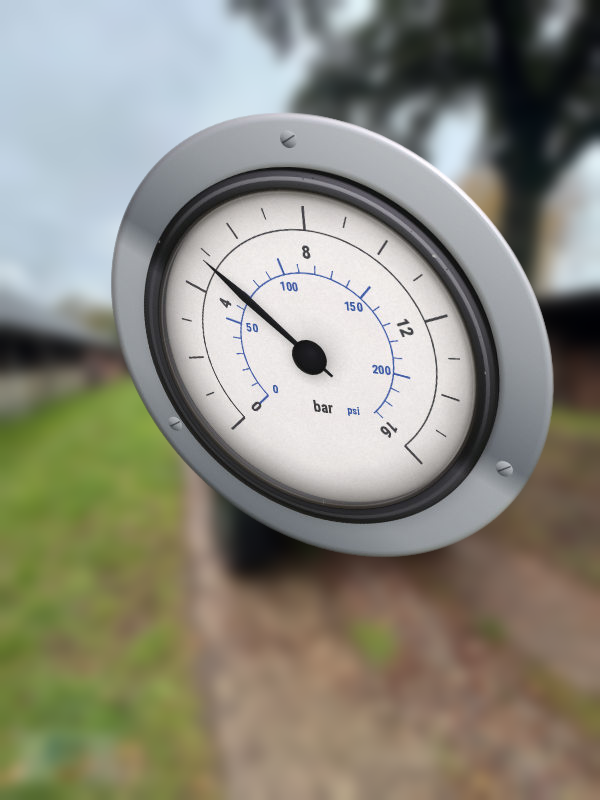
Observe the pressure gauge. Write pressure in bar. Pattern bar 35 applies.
bar 5
